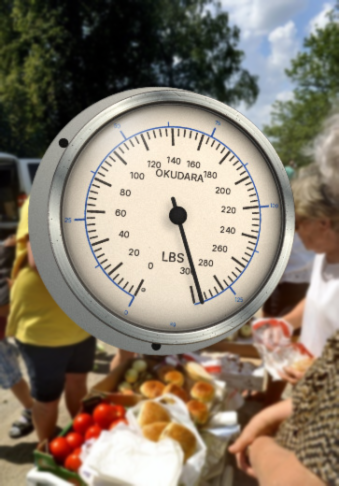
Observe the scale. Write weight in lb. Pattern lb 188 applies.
lb 296
